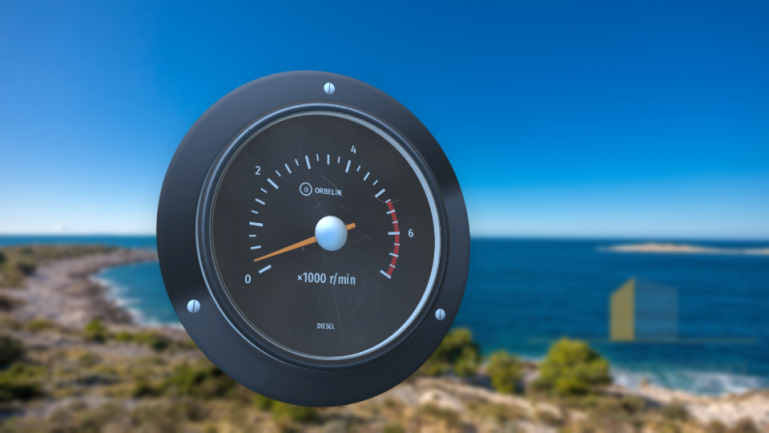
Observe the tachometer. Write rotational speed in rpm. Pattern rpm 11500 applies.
rpm 250
